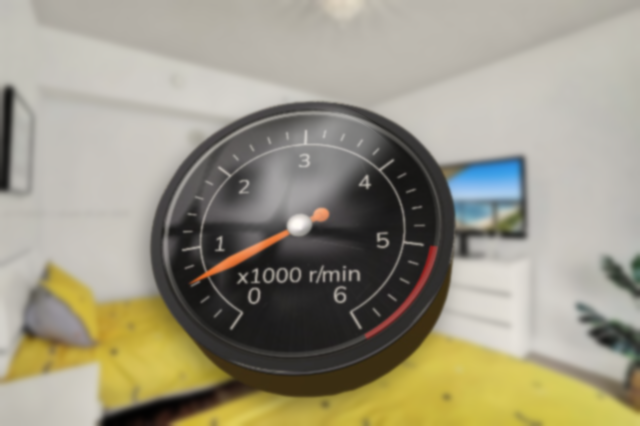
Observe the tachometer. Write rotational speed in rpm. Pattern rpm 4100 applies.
rpm 600
